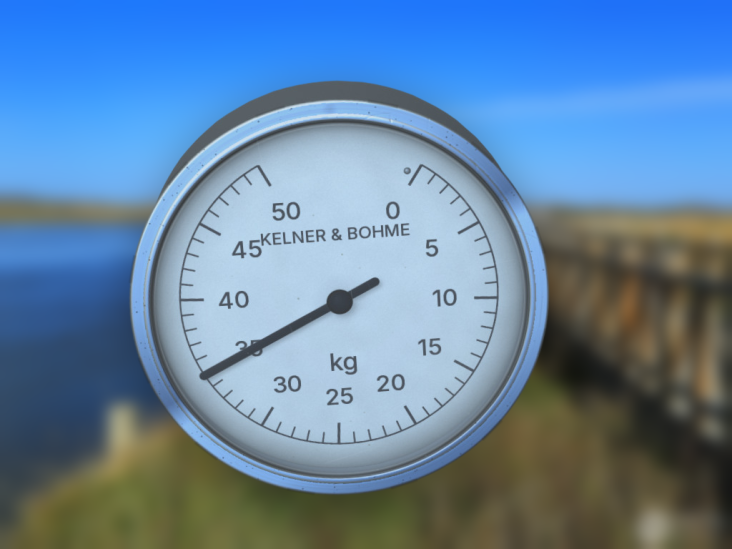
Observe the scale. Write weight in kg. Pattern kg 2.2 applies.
kg 35
